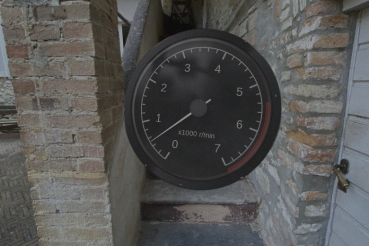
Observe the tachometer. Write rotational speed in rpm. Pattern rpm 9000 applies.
rpm 500
